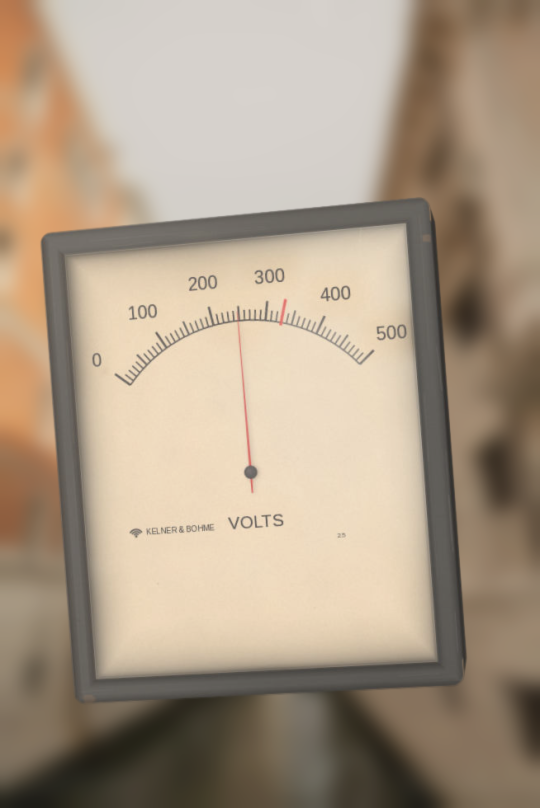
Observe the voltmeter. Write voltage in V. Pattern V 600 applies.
V 250
